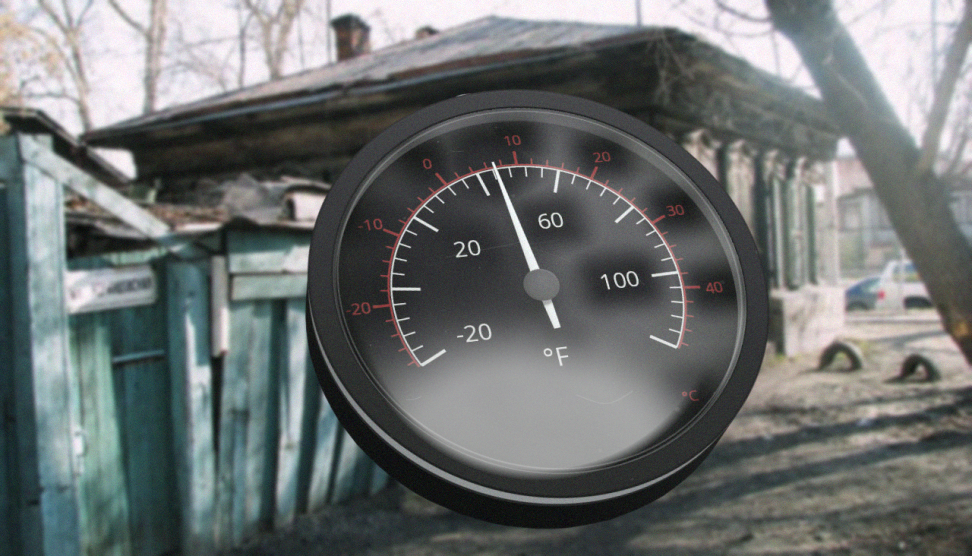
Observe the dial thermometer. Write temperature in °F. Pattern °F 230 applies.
°F 44
